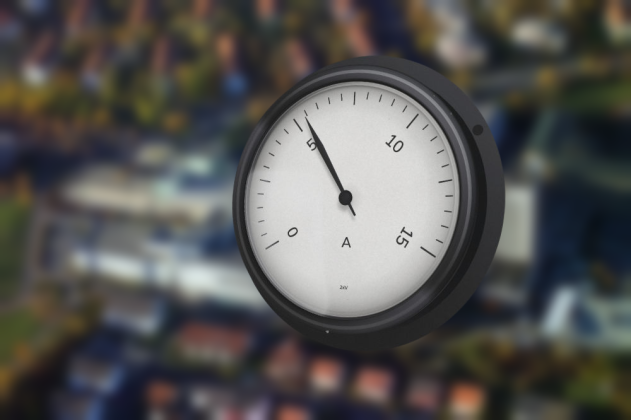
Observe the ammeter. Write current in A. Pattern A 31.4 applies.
A 5.5
